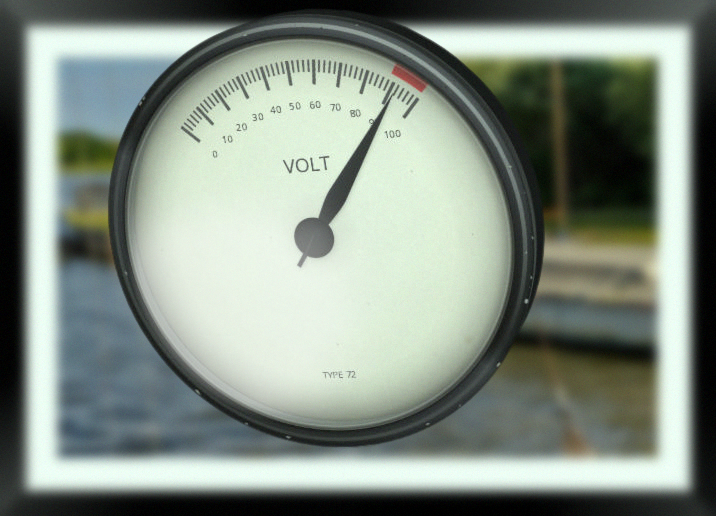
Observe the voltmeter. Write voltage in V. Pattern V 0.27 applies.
V 92
